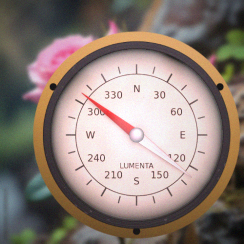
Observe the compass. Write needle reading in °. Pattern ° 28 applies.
° 307.5
